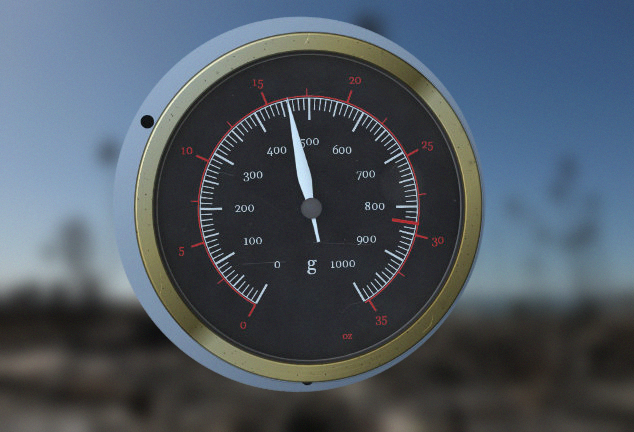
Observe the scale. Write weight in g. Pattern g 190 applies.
g 460
